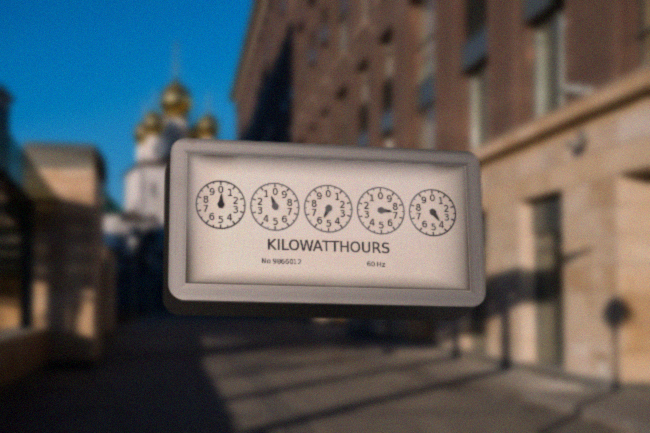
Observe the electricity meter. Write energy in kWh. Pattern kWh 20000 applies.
kWh 574
